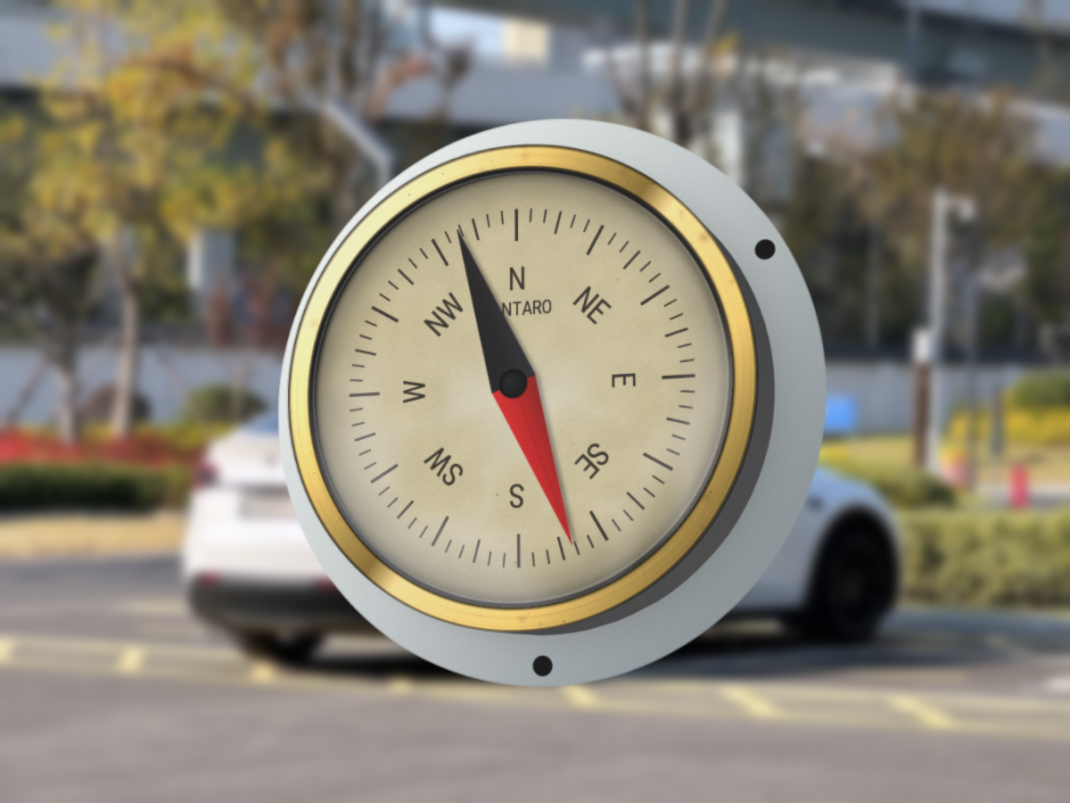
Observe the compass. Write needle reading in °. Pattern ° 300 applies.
° 160
